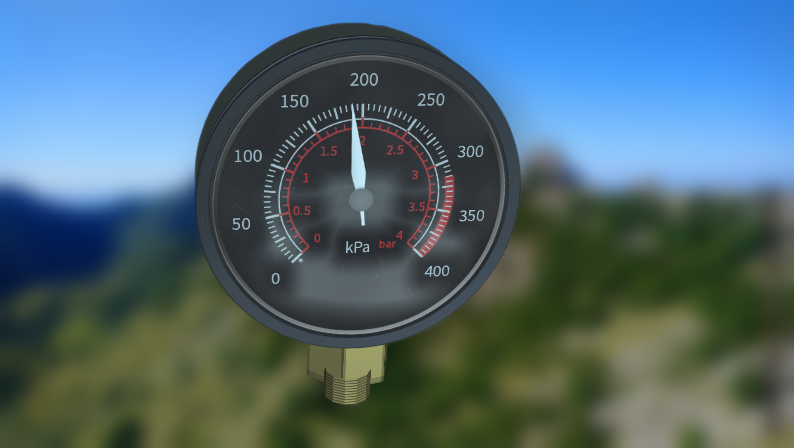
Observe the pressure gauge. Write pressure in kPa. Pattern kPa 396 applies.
kPa 190
